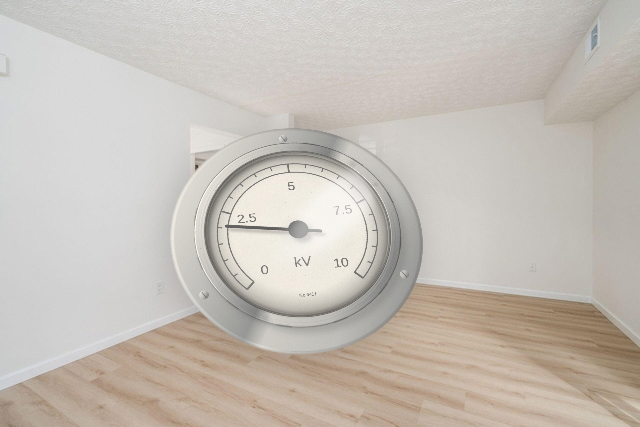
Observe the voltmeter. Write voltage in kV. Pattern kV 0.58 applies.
kV 2
